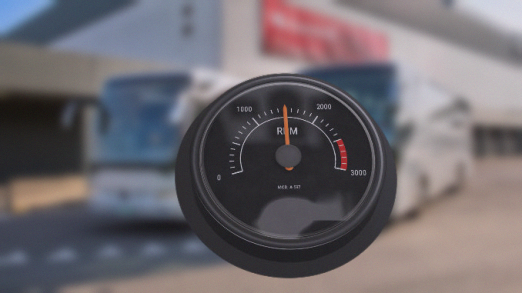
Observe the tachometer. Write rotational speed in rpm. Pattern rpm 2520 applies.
rpm 1500
